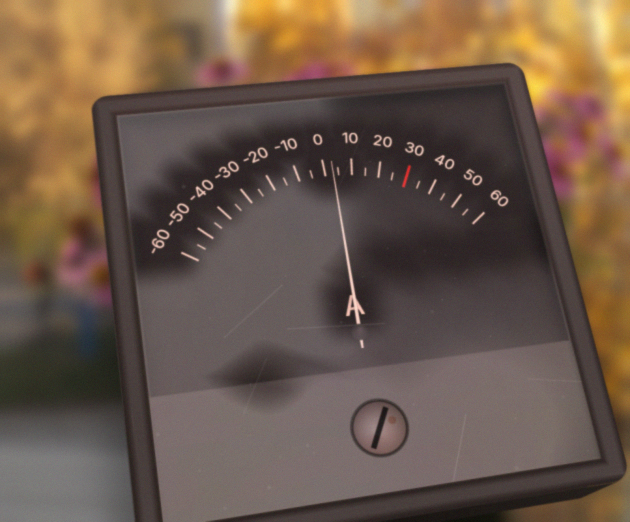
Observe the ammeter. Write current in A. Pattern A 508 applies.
A 2.5
